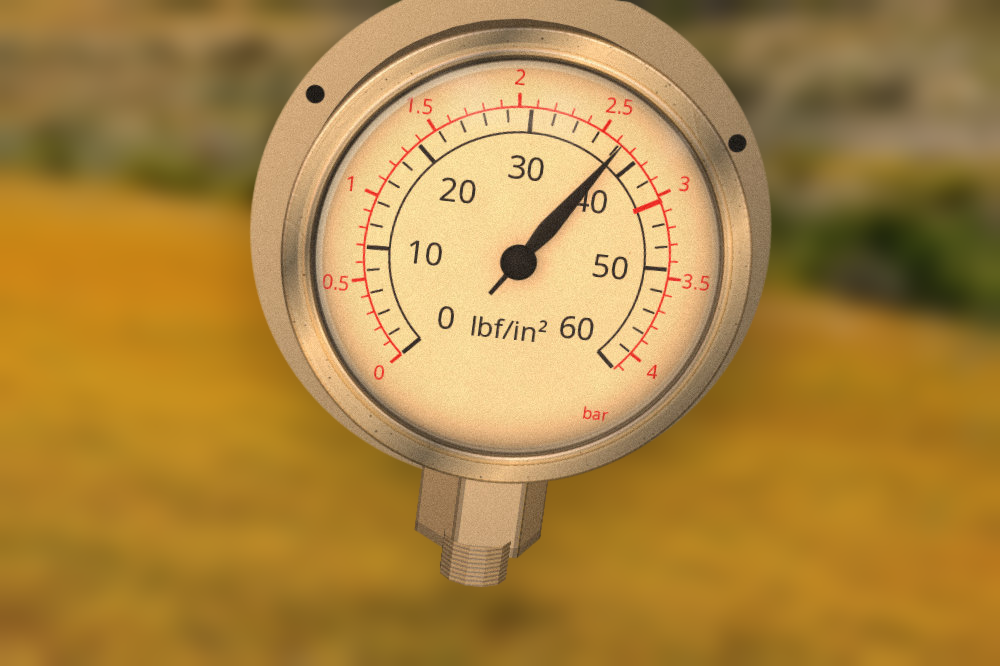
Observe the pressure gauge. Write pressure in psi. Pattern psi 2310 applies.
psi 38
